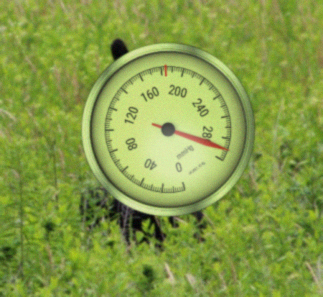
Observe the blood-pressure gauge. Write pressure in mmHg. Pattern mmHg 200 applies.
mmHg 290
